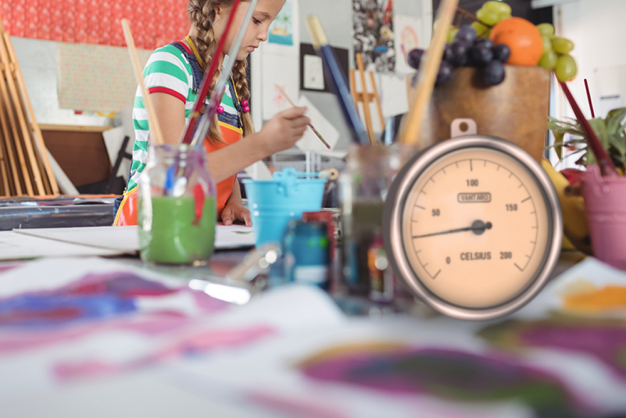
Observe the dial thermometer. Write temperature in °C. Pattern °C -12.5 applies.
°C 30
